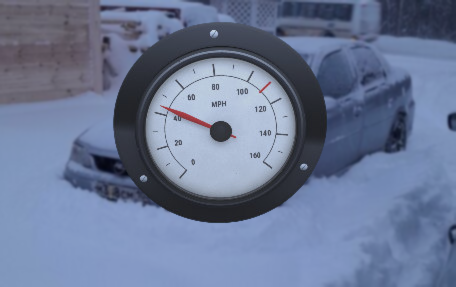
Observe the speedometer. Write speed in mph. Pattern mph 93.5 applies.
mph 45
